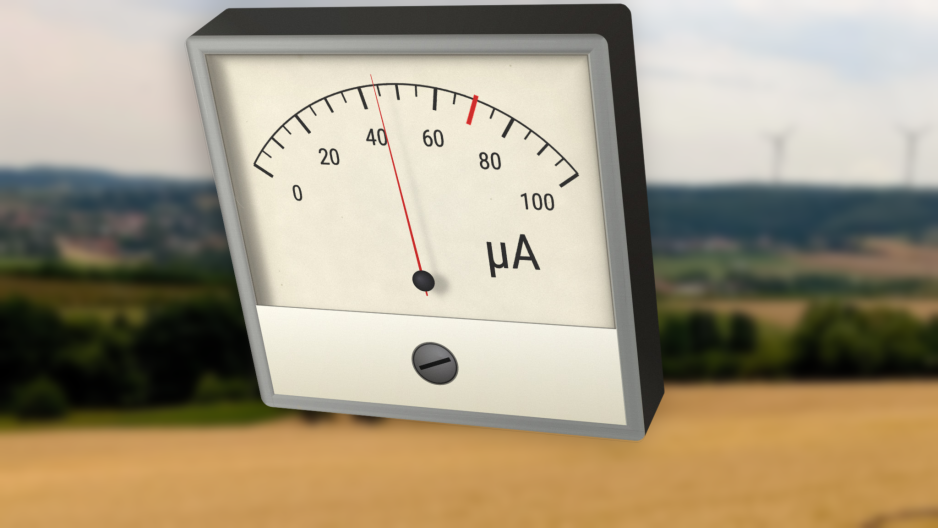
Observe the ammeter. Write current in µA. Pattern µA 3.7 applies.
µA 45
